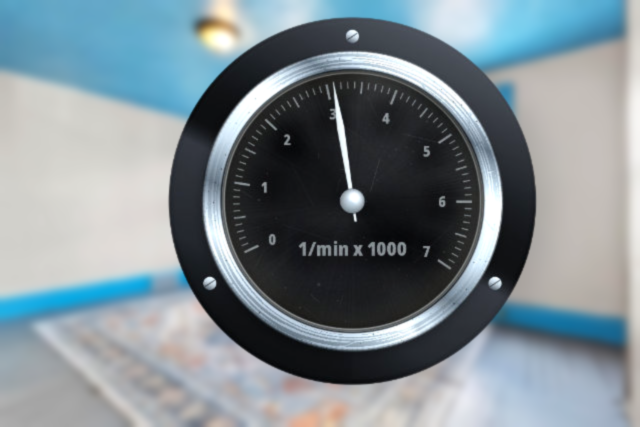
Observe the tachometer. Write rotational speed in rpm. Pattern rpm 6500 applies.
rpm 3100
